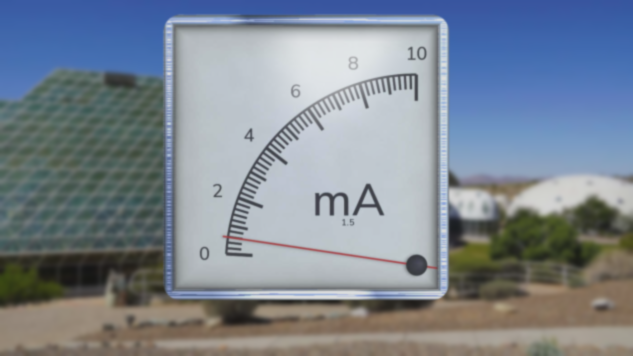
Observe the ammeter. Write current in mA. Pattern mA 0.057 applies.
mA 0.6
